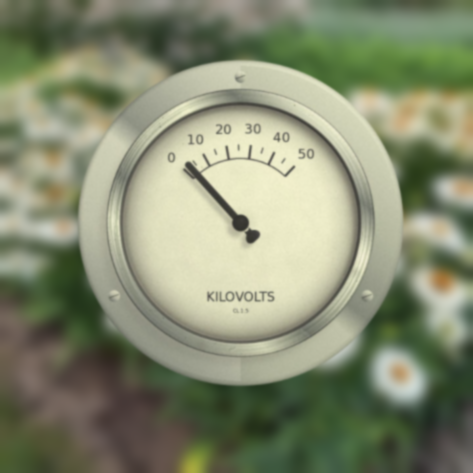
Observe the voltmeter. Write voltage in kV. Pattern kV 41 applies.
kV 2.5
